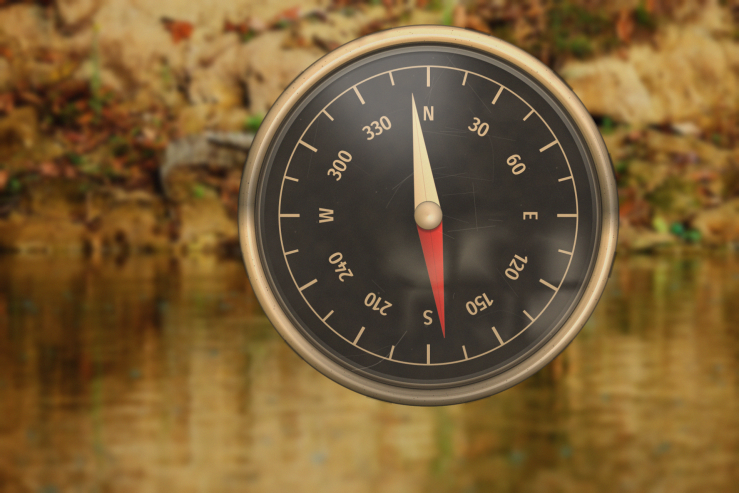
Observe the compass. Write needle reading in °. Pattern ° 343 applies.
° 172.5
